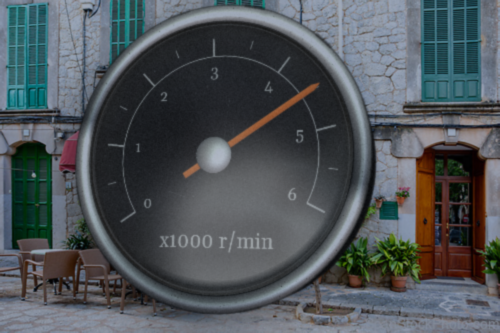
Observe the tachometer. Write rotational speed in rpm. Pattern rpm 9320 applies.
rpm 4500
